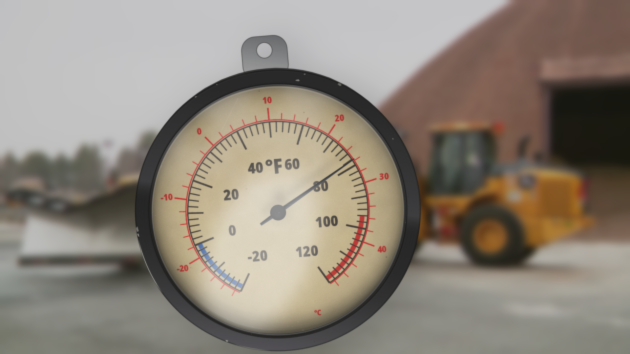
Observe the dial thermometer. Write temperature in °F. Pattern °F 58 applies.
°F 78
